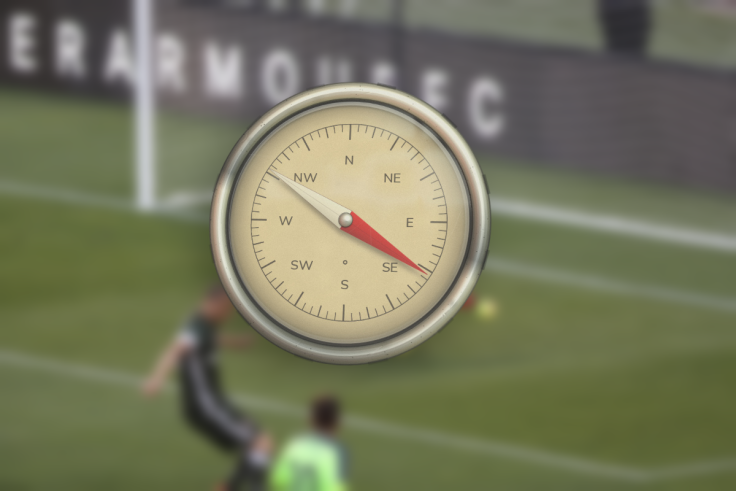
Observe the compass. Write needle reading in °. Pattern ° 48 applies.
° 122.5
